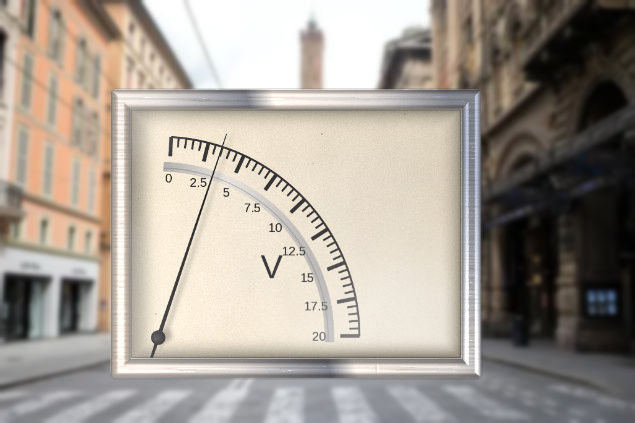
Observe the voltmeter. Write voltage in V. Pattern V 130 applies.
V 3.5
